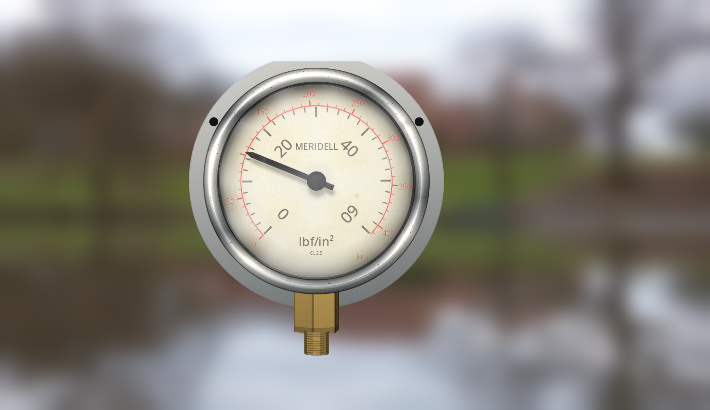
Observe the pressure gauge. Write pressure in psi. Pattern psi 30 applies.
psi 15
